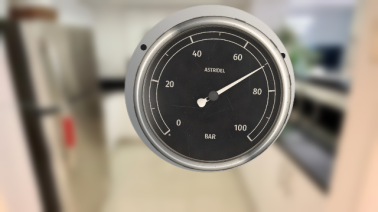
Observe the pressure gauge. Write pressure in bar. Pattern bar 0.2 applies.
bar 70
